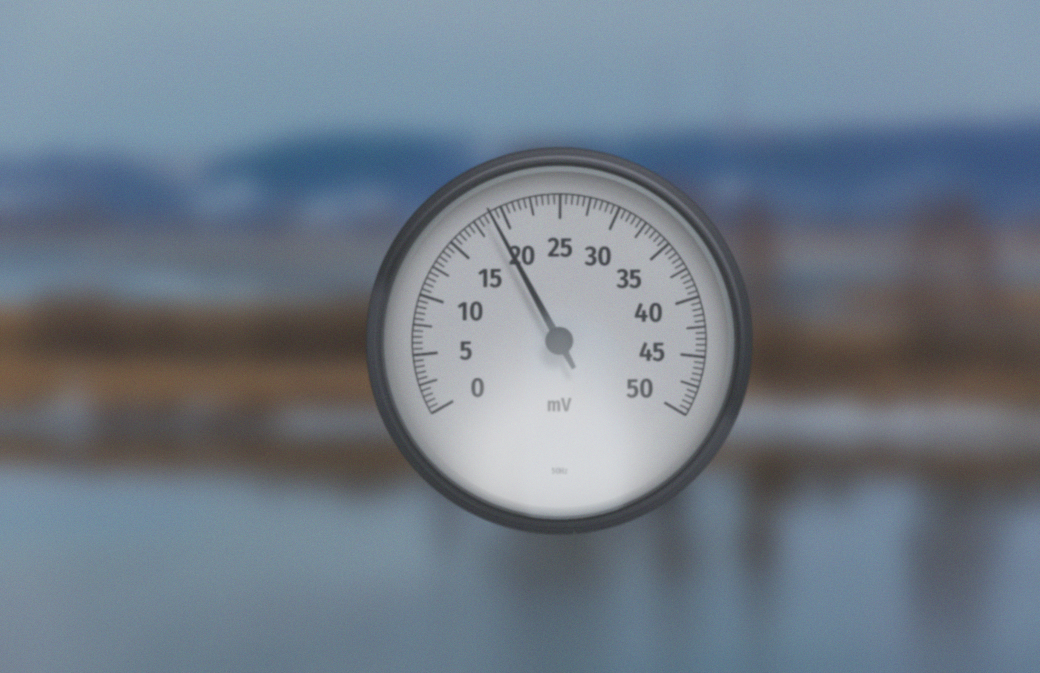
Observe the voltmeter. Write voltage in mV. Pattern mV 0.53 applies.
mV 19
